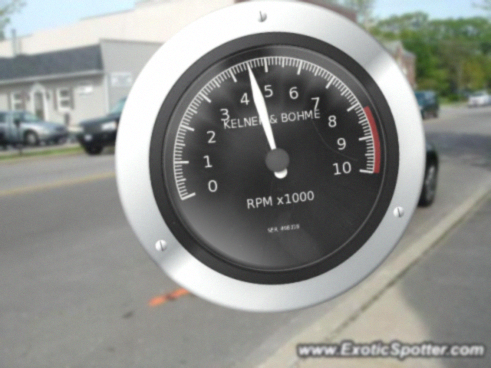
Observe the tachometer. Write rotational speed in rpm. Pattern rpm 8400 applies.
rpm 4500
